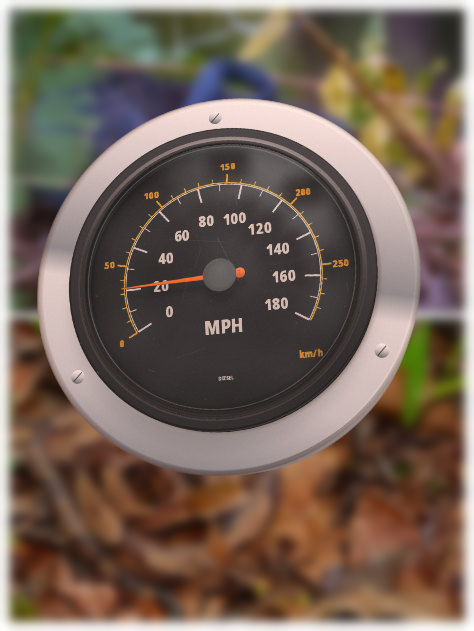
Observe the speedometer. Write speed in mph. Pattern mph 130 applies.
mph 20
